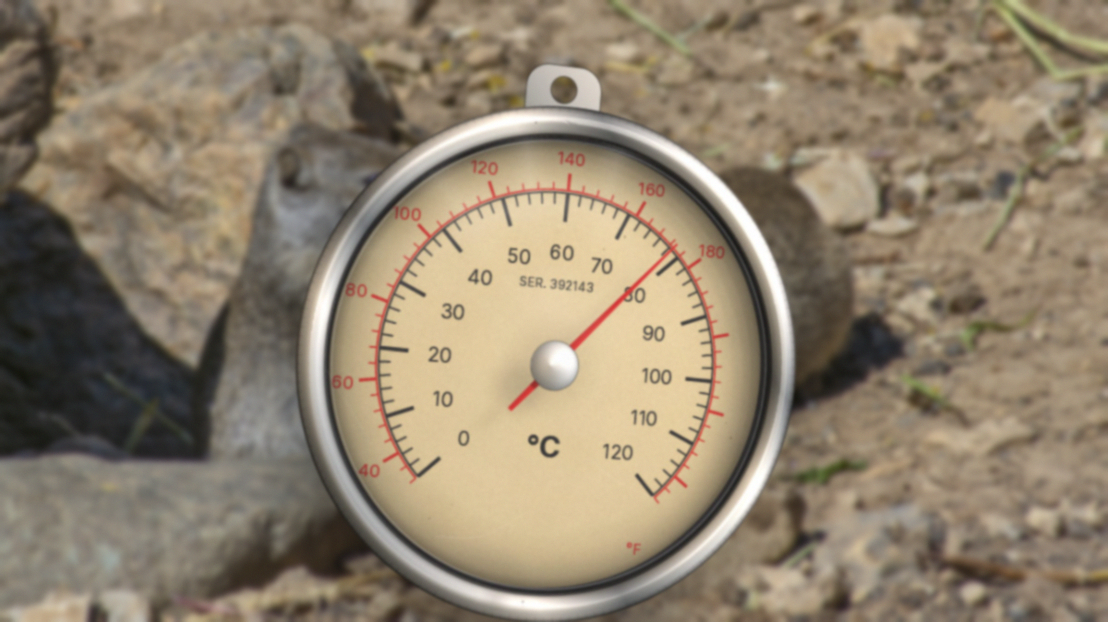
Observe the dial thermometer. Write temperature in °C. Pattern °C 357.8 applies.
°C 78
